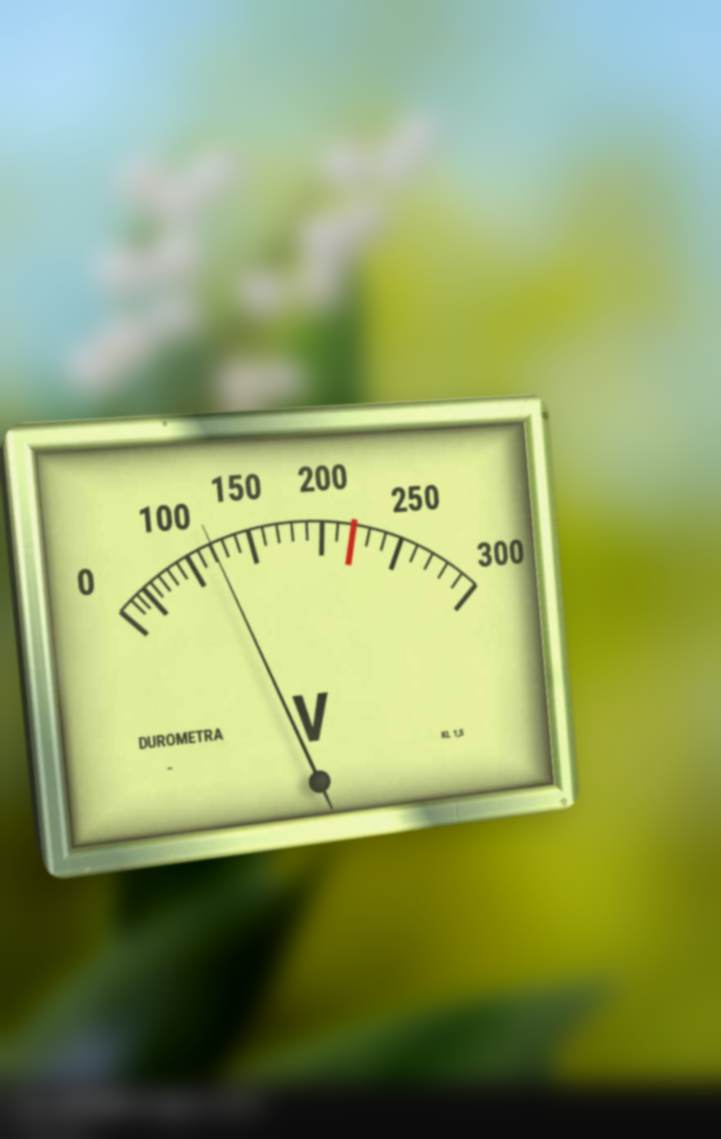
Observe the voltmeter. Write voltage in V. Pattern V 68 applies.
V 120
